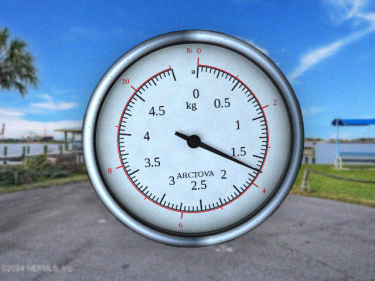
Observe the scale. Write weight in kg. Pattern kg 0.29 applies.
kg 1.65
